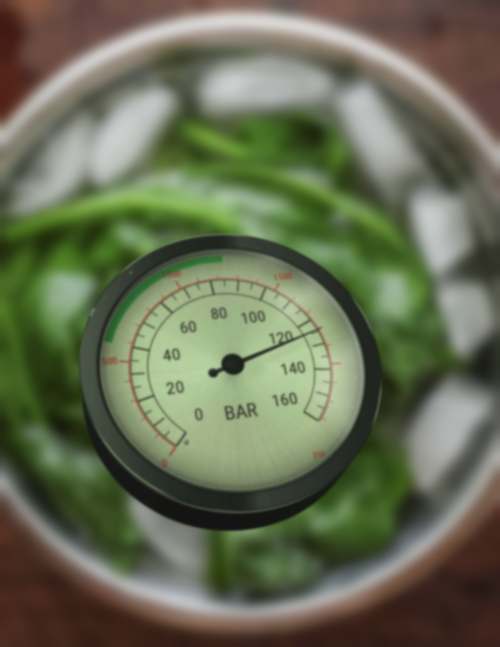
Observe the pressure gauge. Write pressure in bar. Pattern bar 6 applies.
bar 125
